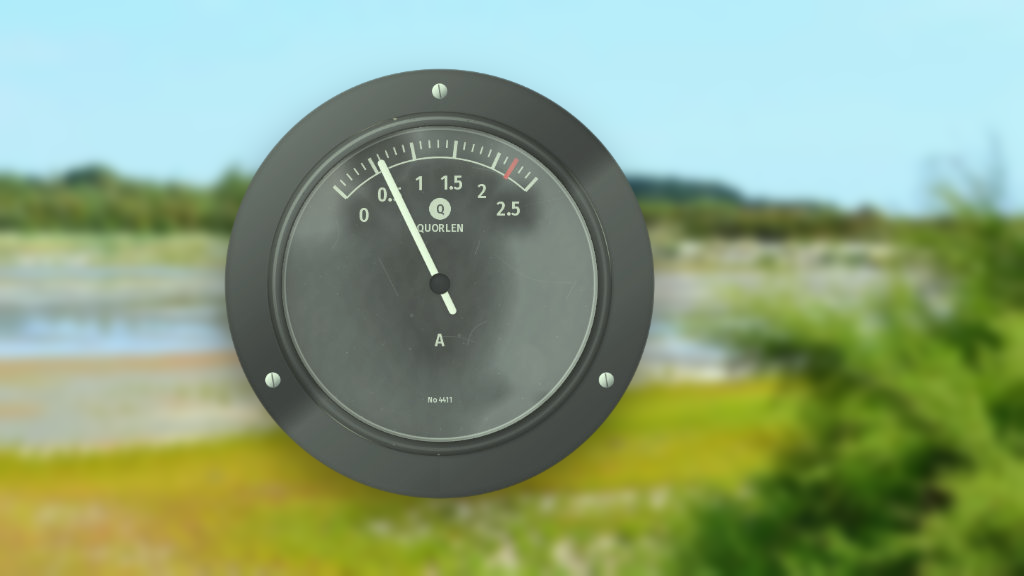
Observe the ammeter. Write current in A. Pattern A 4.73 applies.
A 0.6
